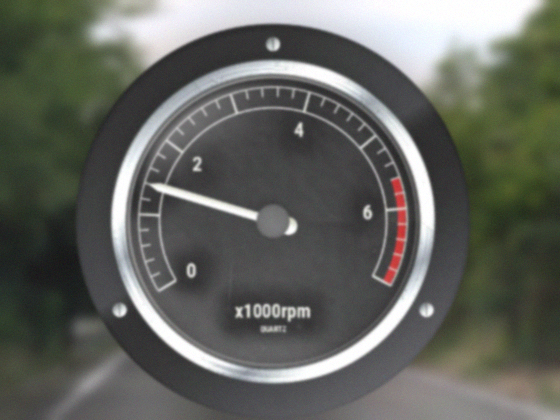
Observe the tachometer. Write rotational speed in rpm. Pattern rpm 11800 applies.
rpm 1400
